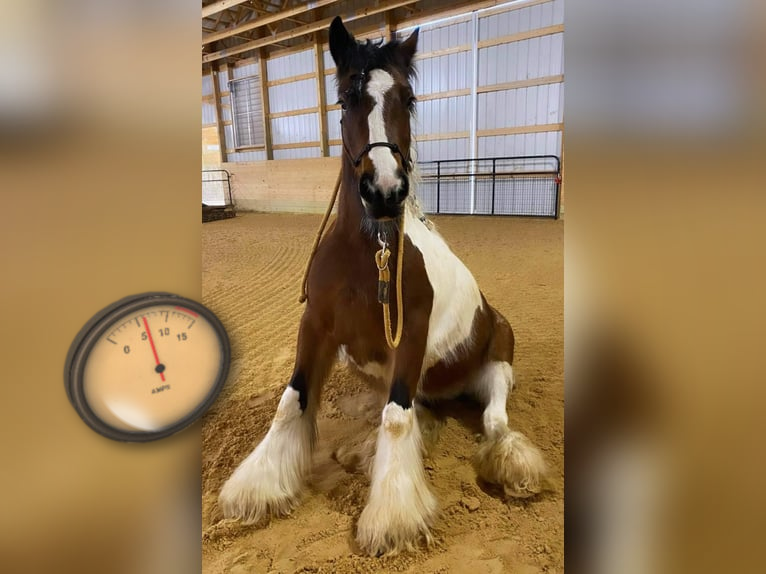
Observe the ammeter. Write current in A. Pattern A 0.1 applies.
A 6
